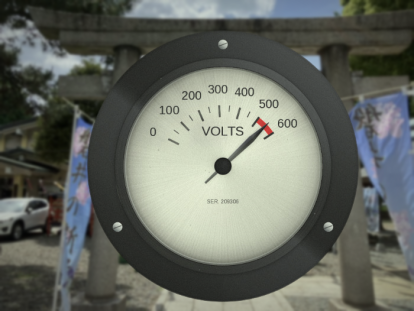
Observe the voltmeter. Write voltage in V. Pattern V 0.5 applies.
V 550
